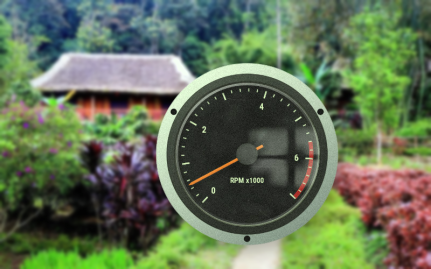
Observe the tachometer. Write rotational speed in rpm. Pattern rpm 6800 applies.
rpm 500
